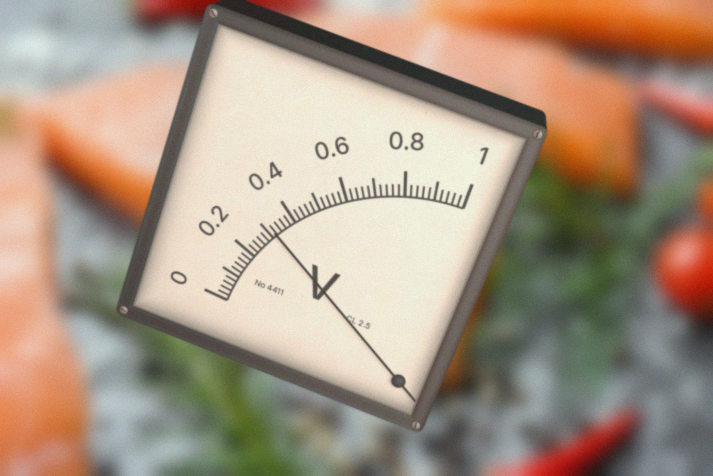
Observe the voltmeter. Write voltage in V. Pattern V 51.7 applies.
V 0.32
